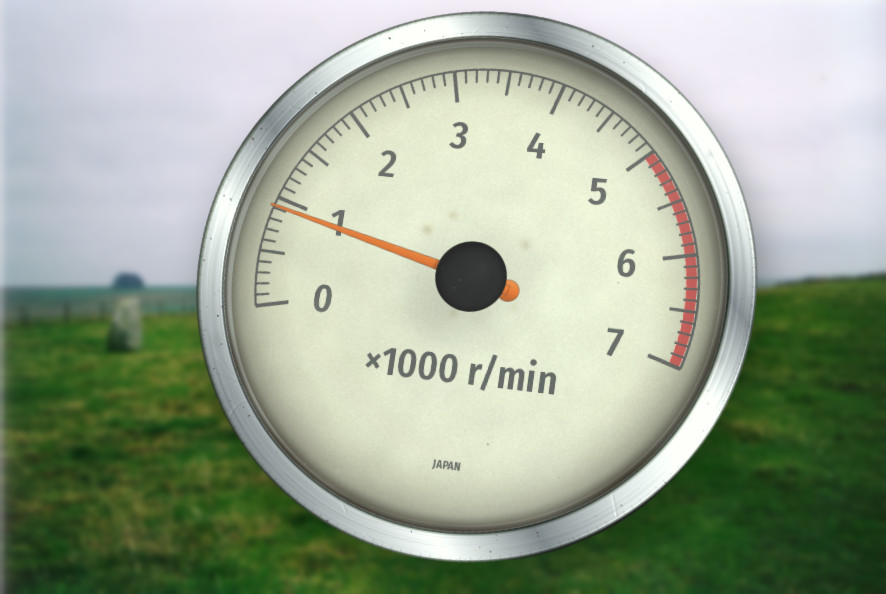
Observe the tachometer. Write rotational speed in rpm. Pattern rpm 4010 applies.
rpm 900
